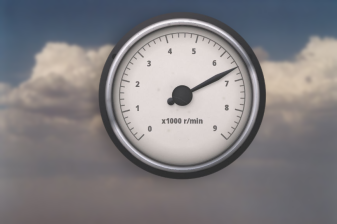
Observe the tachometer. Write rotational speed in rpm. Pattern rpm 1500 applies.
rpm 6600
